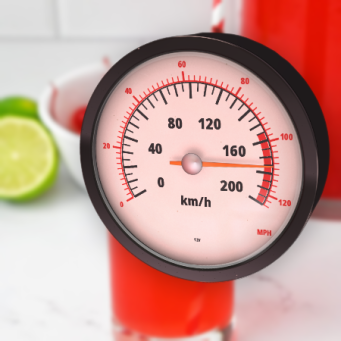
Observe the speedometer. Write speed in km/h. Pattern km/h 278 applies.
km/h 175
